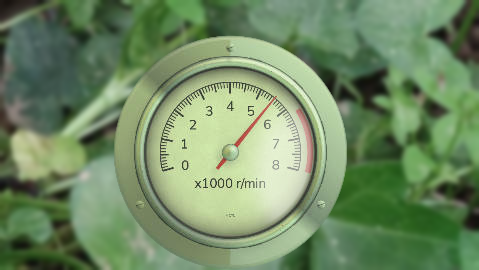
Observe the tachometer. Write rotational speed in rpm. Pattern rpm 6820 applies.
rpm 5500
